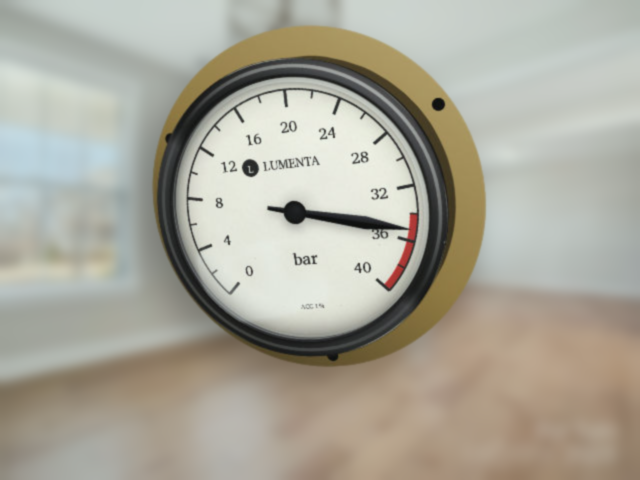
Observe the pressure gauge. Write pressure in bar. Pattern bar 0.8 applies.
bar 35
